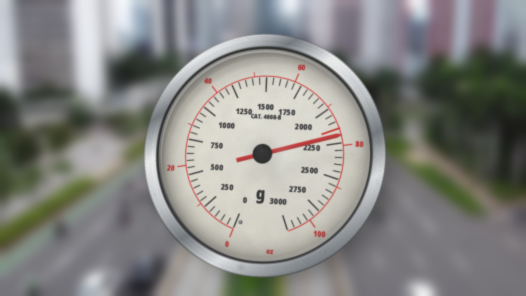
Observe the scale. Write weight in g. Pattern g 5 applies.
g 2200
